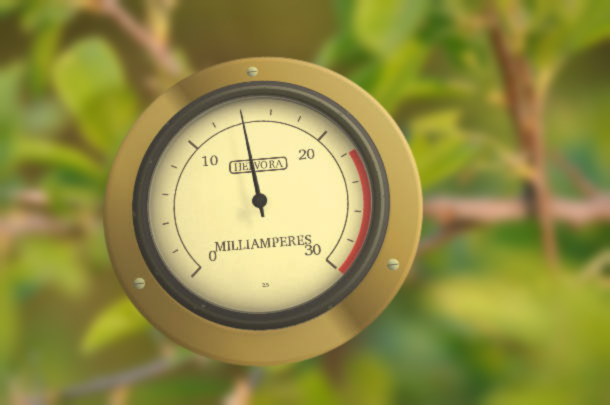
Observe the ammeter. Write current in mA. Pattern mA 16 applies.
mA 14
